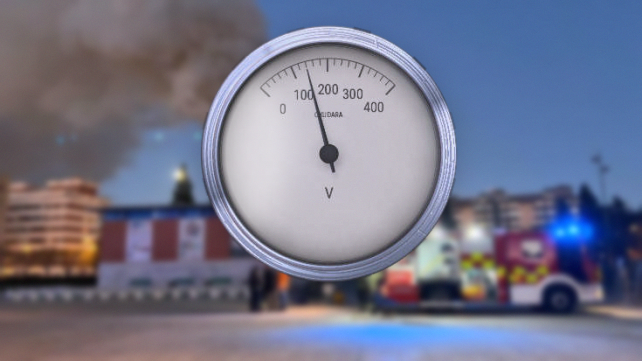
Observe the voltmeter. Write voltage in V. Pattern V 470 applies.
V 140
